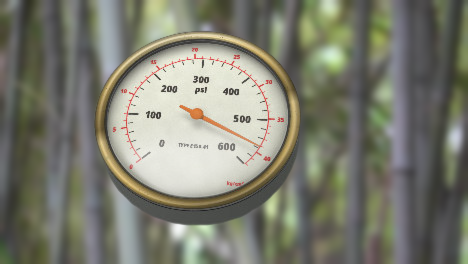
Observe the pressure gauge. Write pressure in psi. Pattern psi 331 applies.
psi 560
